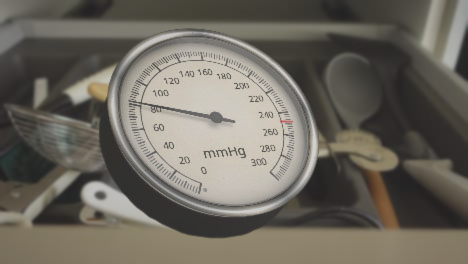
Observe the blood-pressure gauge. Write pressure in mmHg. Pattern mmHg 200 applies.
mmHg 80
